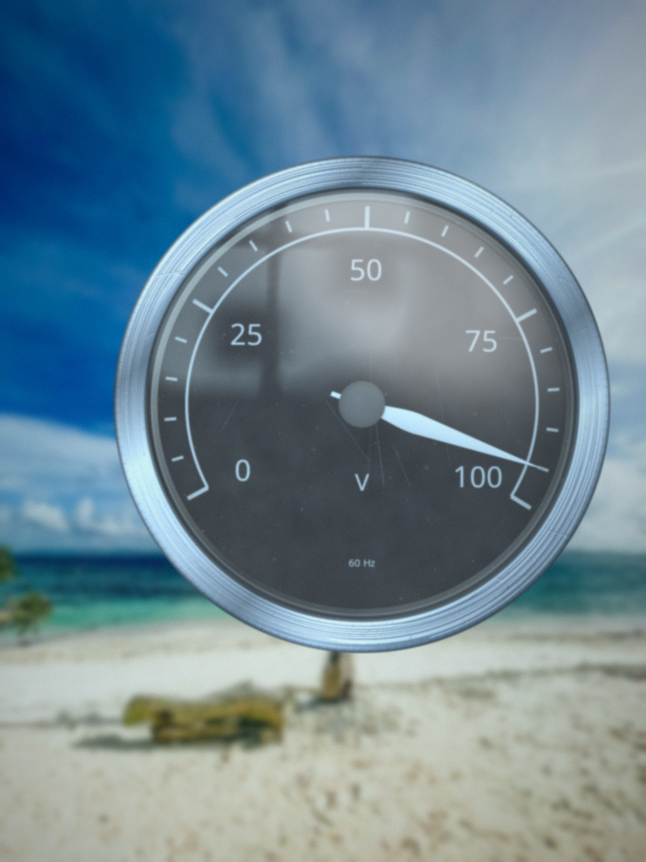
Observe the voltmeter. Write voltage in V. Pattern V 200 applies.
V 95
